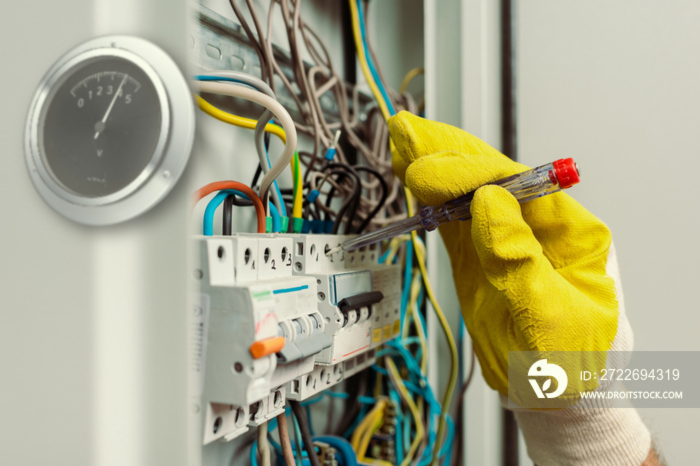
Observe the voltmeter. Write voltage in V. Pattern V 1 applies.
V 4
